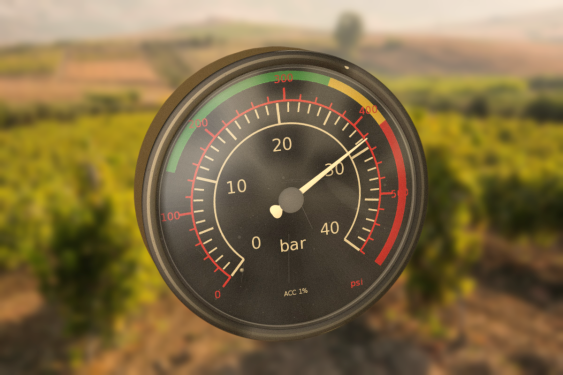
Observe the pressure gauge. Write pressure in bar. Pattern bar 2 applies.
bar 29
